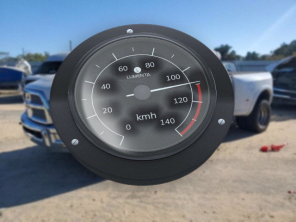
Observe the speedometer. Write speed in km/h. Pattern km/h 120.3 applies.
km/h 110
